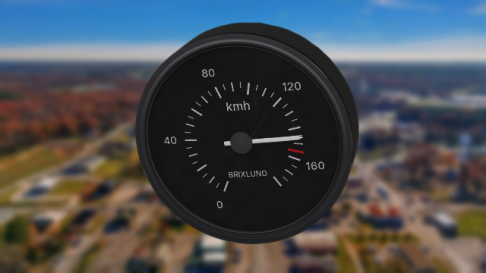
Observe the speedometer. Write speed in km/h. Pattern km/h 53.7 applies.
km/h 145
